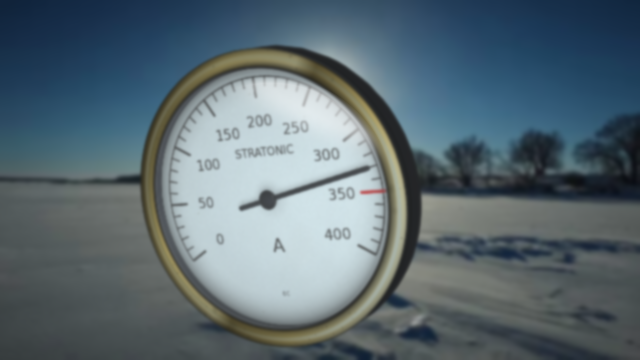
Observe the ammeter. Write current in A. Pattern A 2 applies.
A 330
